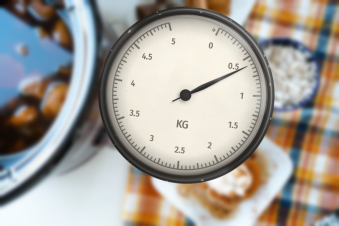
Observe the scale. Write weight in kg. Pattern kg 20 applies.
kg 0.6
